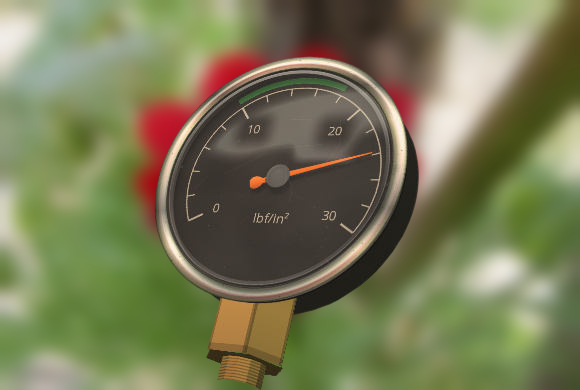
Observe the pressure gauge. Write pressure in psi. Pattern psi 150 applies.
psi 24
